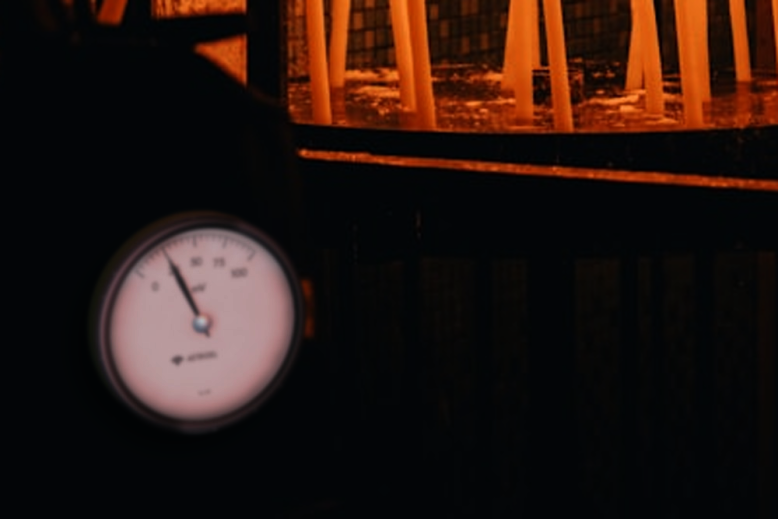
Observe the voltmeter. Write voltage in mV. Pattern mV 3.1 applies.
mV 25
